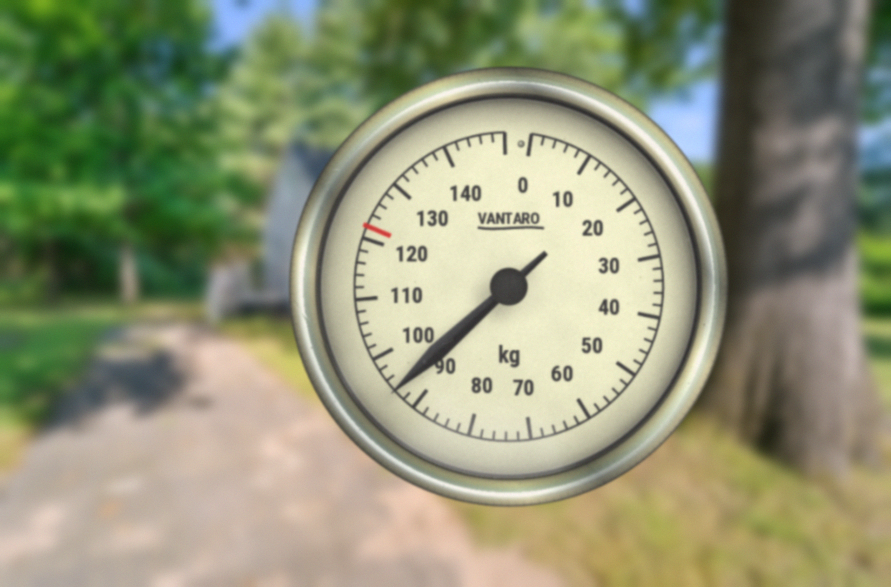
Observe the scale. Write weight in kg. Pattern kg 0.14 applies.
kg 94
